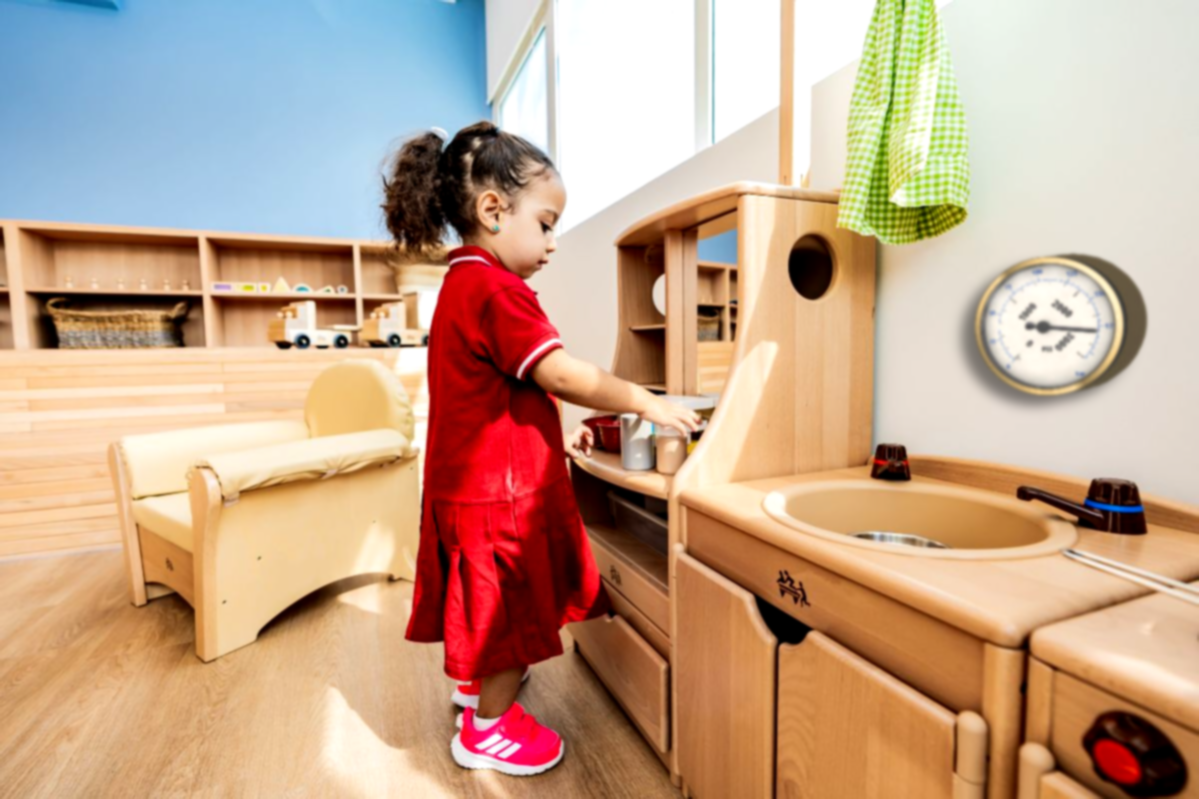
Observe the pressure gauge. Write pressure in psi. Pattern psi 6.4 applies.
psi 2600
